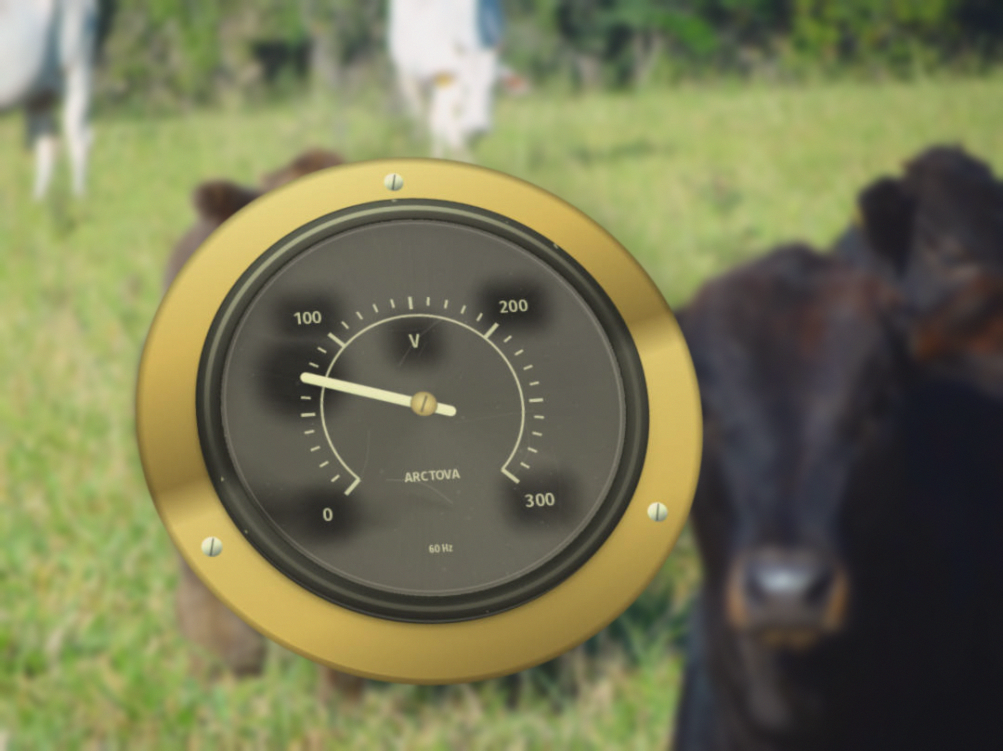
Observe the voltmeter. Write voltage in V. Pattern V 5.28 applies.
V 70
